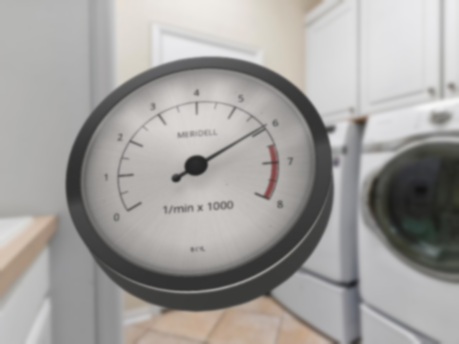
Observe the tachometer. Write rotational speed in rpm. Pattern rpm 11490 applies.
rpm 6000
